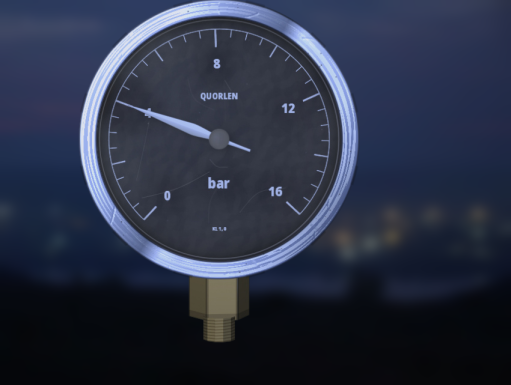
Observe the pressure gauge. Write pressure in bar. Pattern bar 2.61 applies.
bar 4
